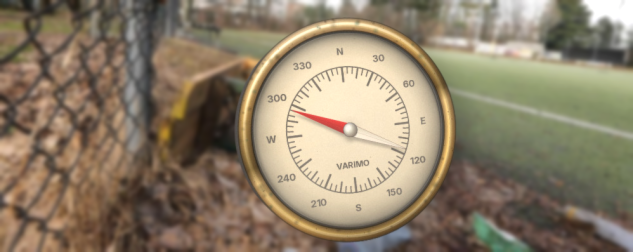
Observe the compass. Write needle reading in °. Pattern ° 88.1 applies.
° 295
